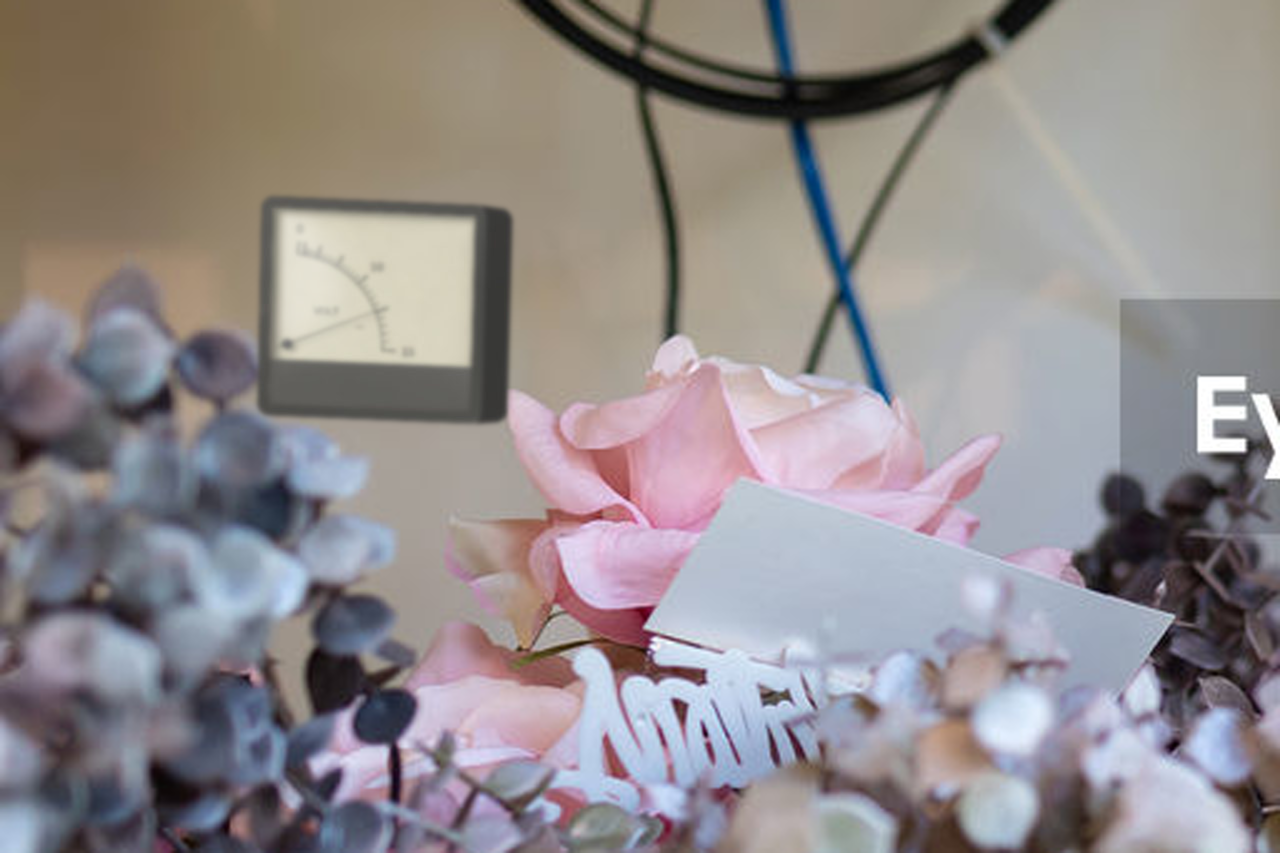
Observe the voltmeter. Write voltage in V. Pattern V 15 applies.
V 12.5
